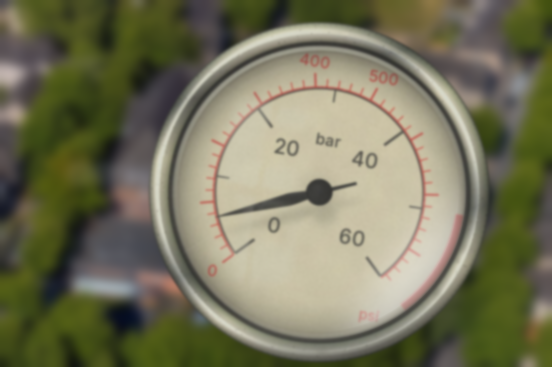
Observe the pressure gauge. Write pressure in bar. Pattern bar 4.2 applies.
bar 5
